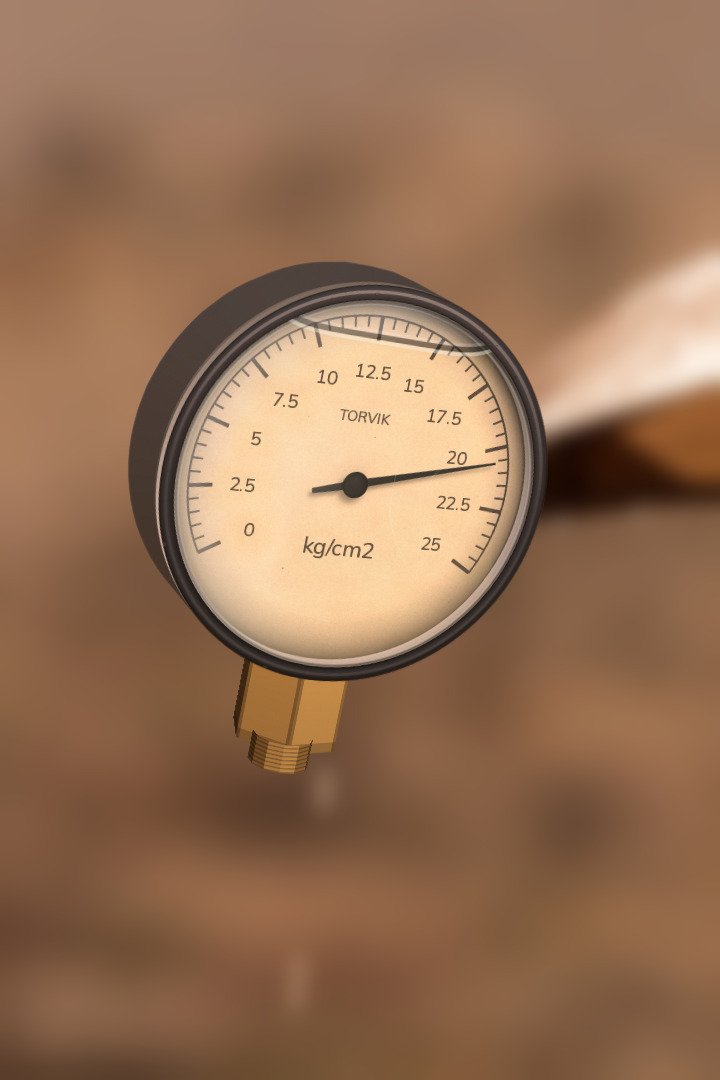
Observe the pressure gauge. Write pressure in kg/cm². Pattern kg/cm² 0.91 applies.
kg/cm² 20.5
